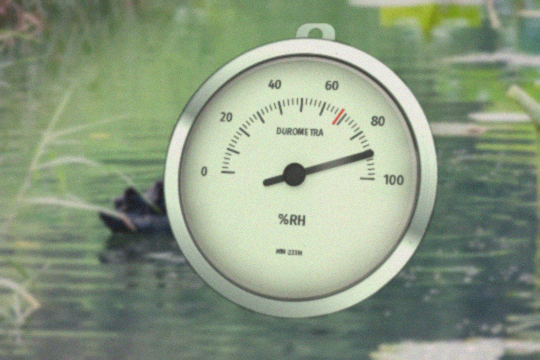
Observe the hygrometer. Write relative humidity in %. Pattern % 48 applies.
% 90
